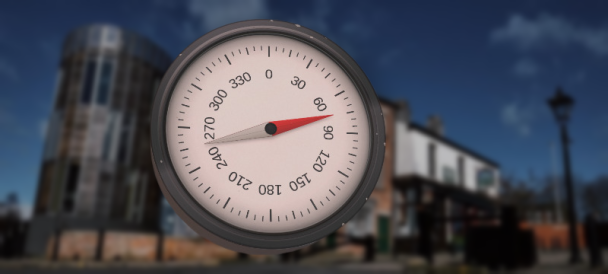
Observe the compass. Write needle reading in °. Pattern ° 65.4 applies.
° 75
